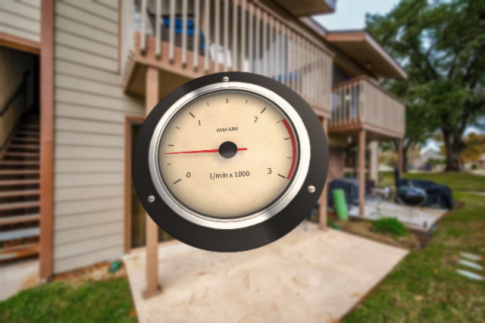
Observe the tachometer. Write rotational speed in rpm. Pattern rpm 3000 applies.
rpm 375
